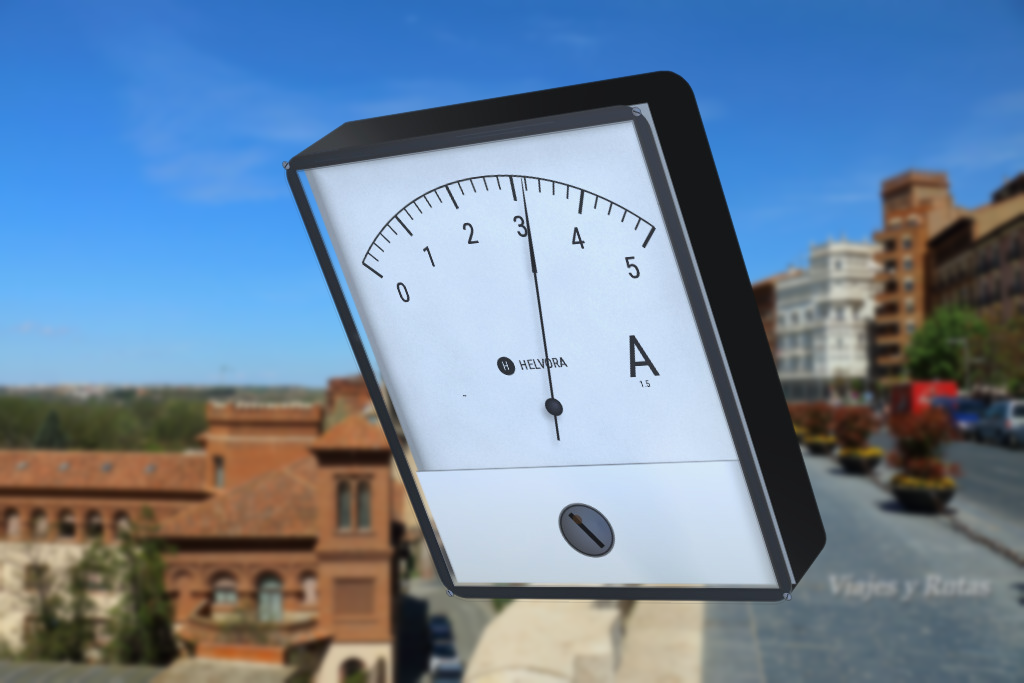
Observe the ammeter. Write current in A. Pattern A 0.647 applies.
A 3.2
